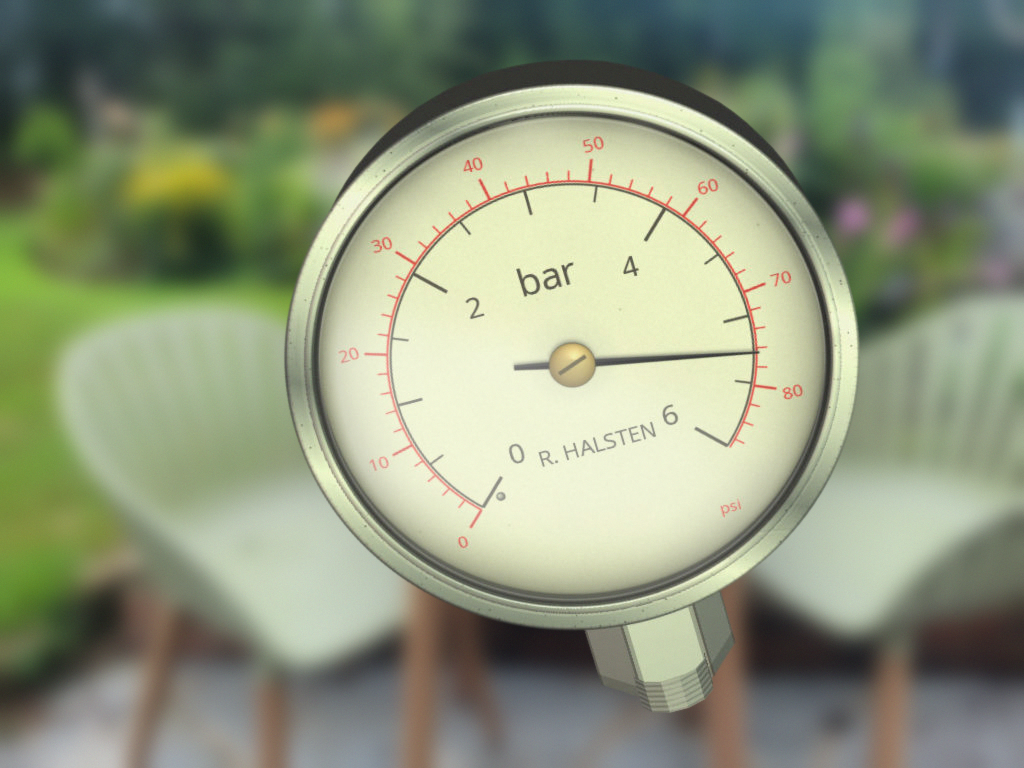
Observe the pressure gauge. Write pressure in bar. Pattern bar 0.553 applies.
bar 5.25
